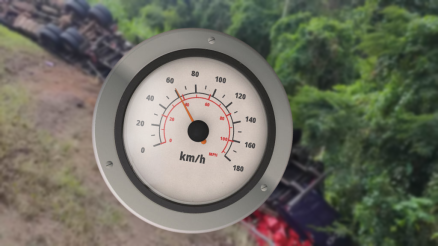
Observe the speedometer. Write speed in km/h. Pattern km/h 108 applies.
km/h 60
